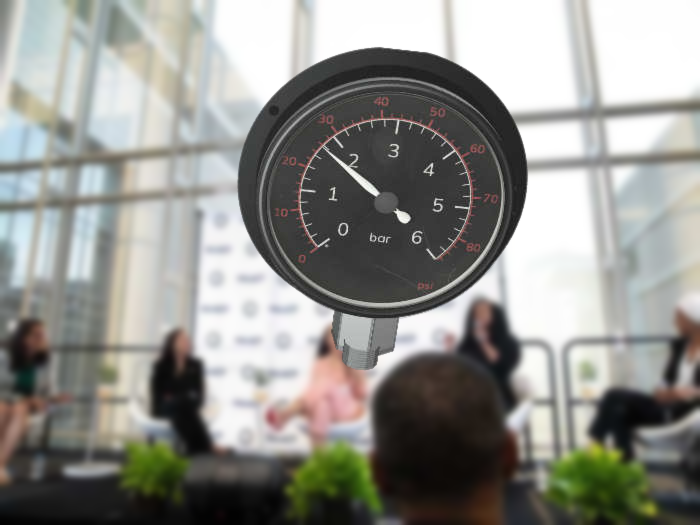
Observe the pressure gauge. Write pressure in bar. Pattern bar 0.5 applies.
bar 1.8
